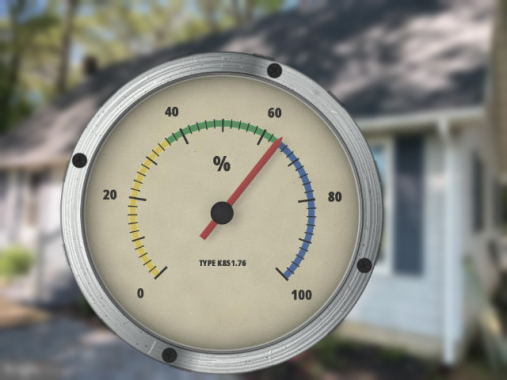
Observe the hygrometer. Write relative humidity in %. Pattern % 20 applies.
% 64
